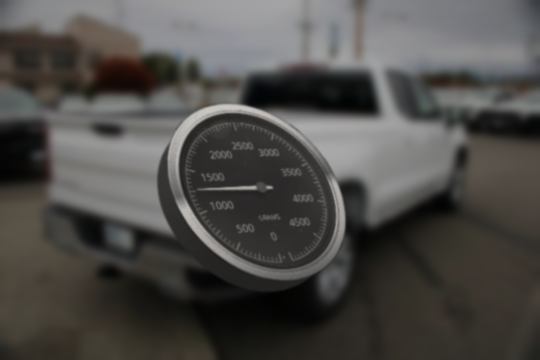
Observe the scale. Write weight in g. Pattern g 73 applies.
g 1250
